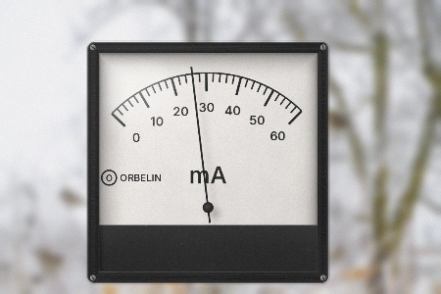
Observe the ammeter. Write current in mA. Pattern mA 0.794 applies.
mA 26
